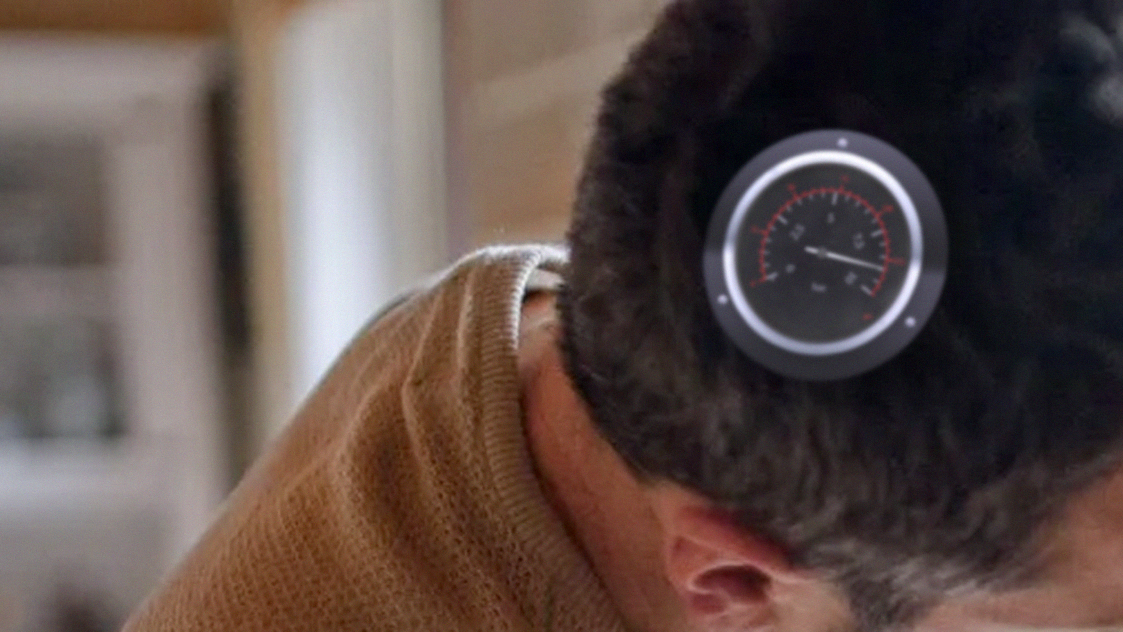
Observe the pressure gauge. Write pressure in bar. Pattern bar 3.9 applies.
bar 9
